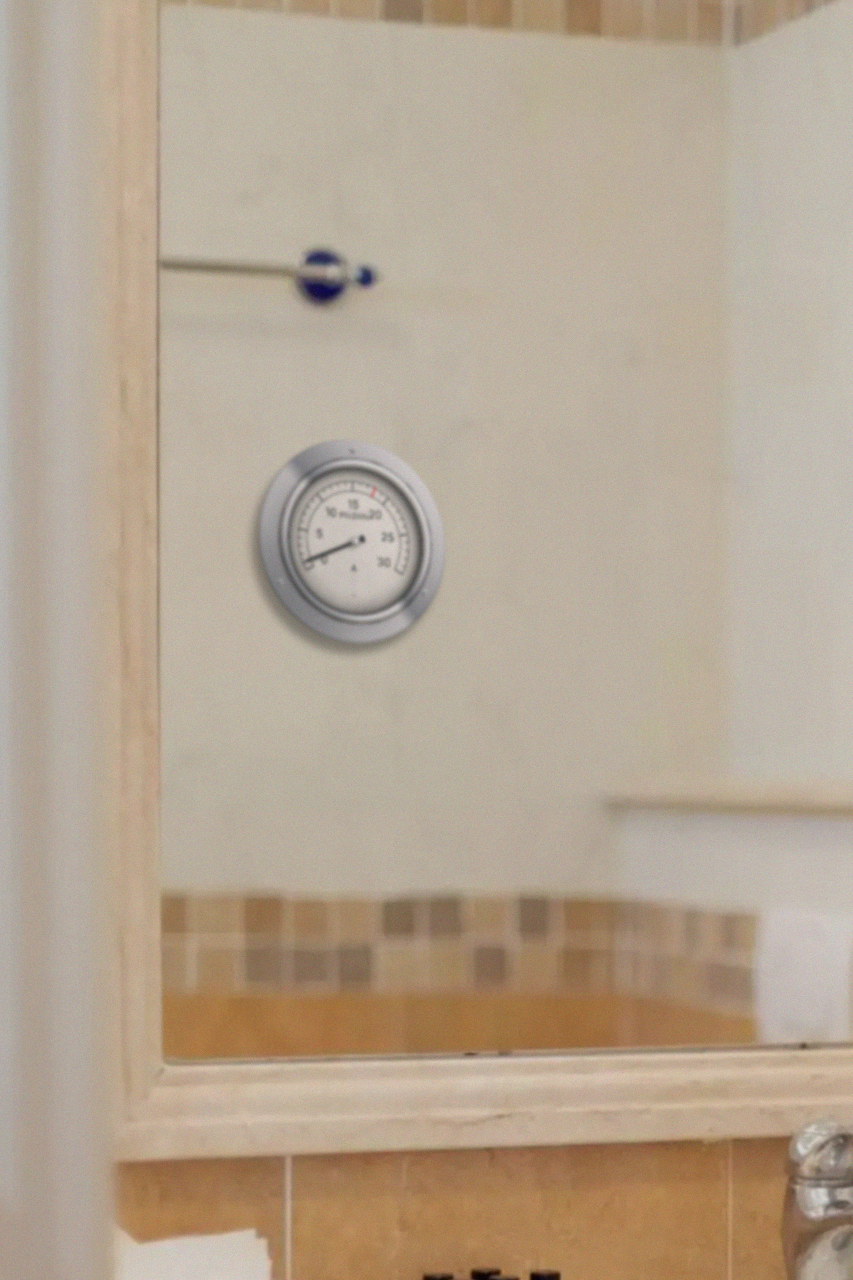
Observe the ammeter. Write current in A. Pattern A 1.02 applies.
A 1
